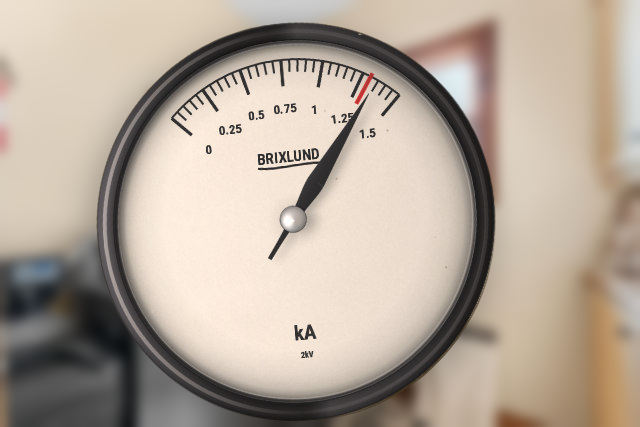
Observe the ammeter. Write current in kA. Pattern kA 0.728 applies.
kA 1.35
